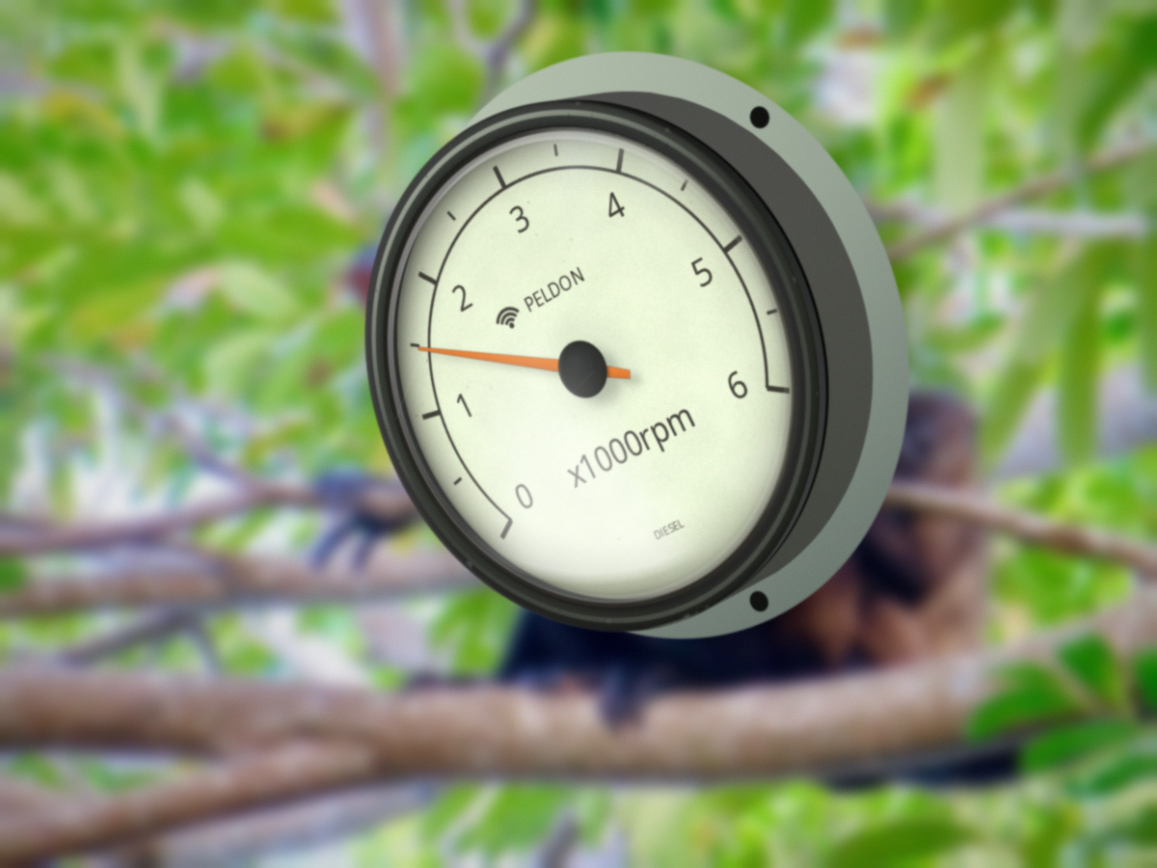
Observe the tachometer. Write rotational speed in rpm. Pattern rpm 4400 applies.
rpm 1500
